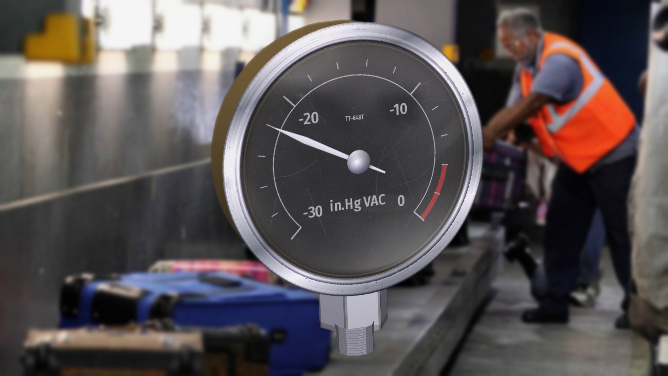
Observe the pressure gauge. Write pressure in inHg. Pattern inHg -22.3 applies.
inHg -22
